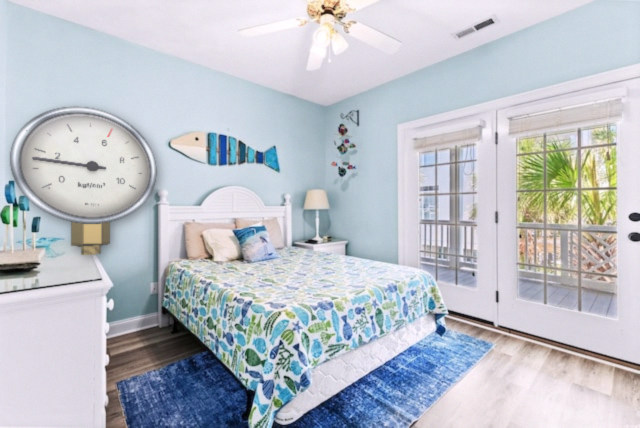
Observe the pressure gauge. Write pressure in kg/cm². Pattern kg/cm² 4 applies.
kg/cm² 1.5
